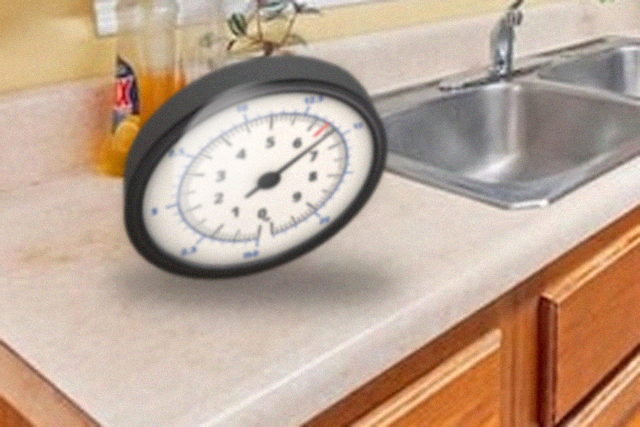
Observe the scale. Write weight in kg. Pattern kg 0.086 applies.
kg 6.5
